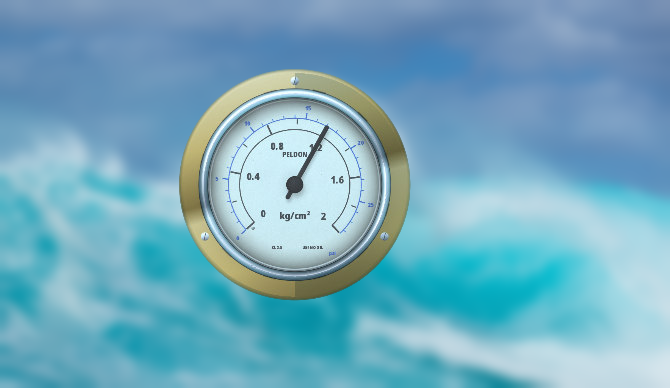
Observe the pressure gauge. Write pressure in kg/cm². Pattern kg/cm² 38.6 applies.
kg/cm² 1.2
